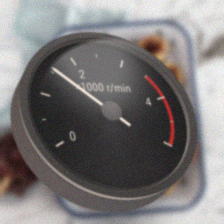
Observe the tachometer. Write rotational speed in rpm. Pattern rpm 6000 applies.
rpm 1500
